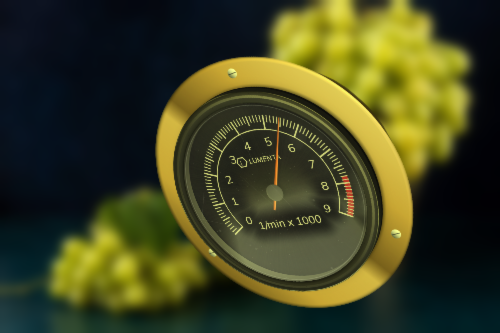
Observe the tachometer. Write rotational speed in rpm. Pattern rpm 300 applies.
rpm 5500
